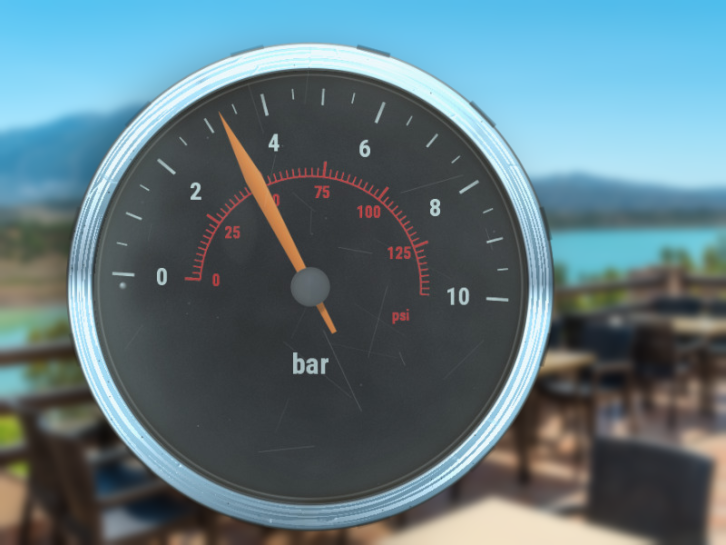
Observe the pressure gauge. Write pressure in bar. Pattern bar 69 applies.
bar 3.25
